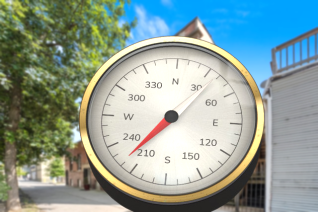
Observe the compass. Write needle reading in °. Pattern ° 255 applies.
° 220
